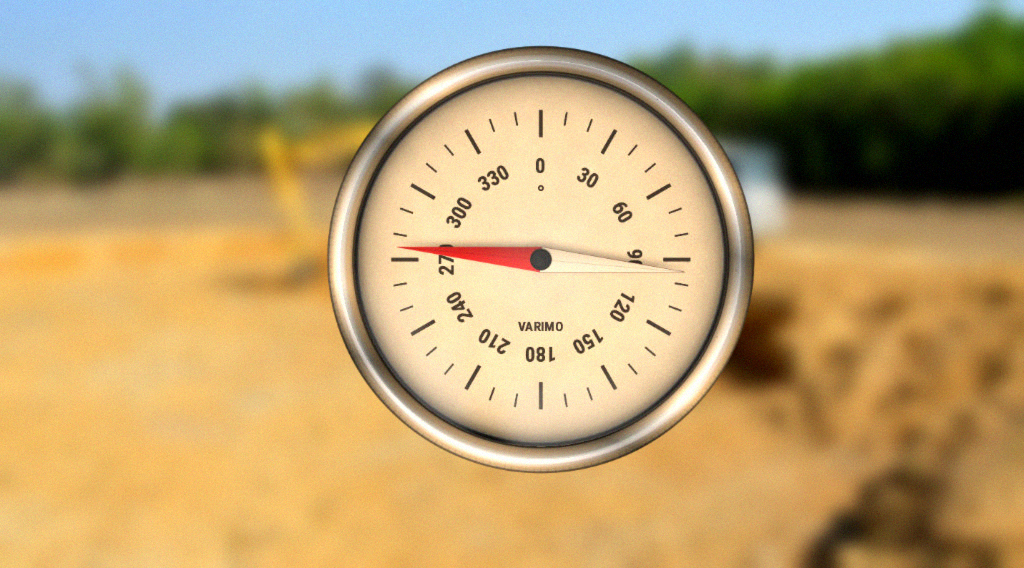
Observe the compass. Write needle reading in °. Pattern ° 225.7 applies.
° 275
